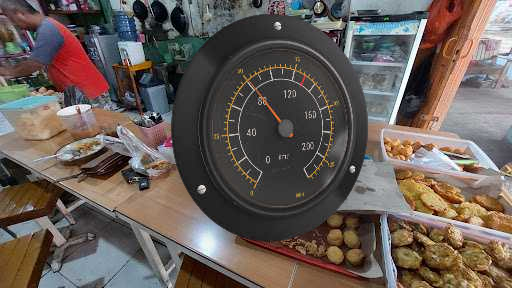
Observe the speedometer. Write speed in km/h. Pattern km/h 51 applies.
km/h 80
